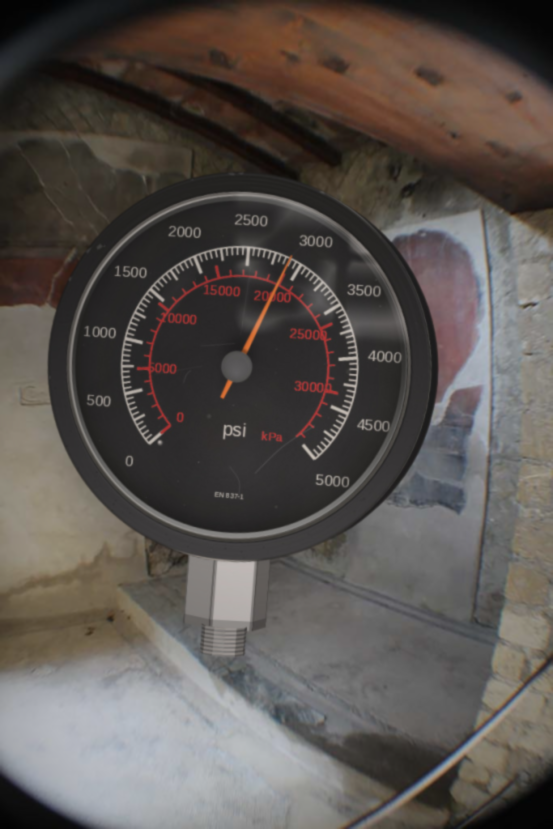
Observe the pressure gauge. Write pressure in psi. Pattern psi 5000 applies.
psi 2900
